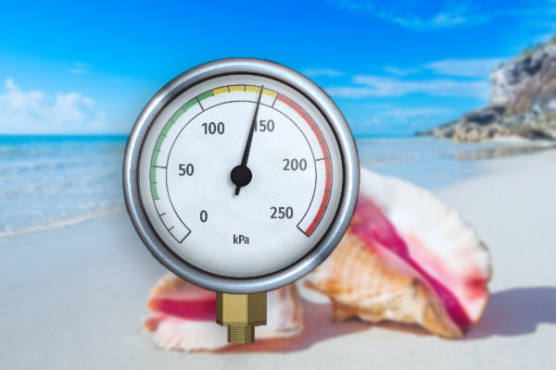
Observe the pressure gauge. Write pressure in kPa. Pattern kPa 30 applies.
kPa 140
